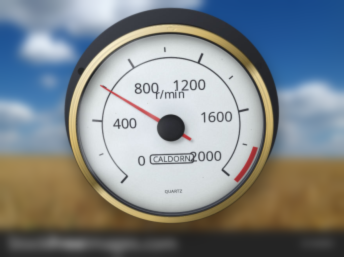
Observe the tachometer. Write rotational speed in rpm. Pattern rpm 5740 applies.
rpm 600
